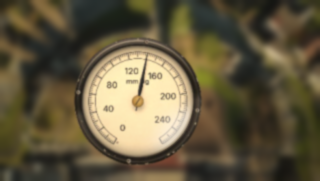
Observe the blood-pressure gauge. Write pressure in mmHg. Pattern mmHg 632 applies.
mmHg 140
